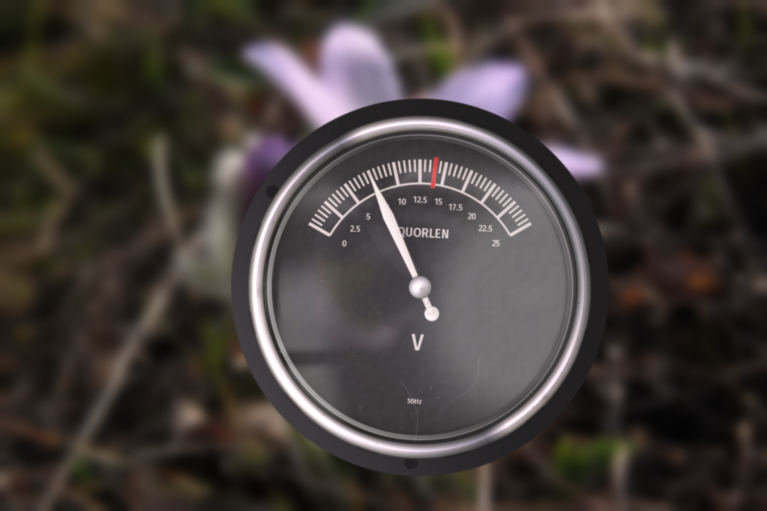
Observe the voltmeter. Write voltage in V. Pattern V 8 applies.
V 7.5
